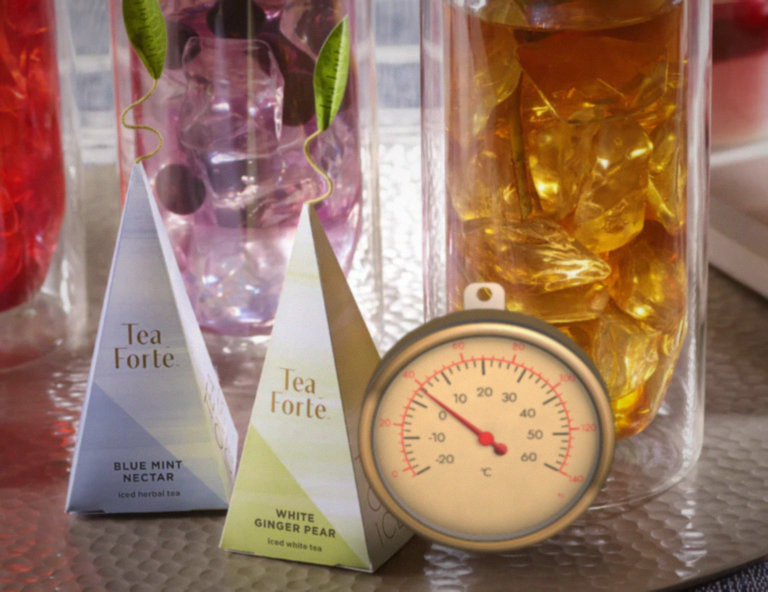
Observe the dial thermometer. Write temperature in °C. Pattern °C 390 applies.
°C 4
